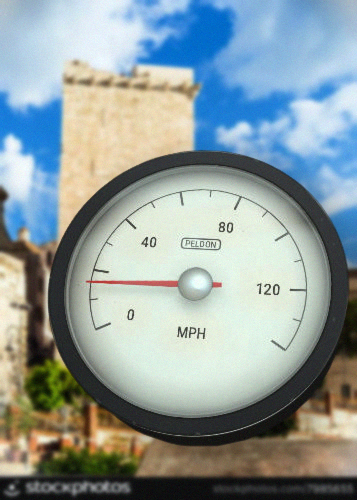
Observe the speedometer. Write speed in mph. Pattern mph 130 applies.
mph 15
